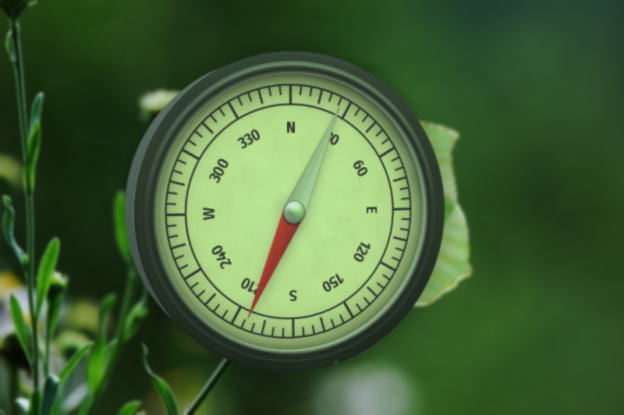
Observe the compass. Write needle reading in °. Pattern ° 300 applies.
° 205
